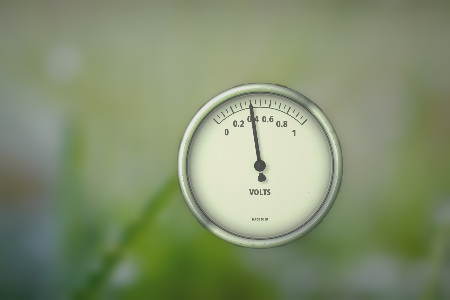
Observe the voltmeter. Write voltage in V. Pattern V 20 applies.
V 0.4
